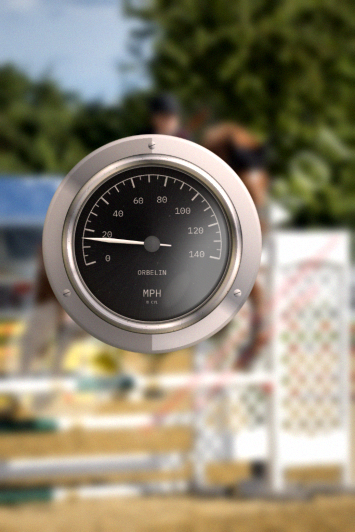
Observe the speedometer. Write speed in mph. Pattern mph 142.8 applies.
mph 15
